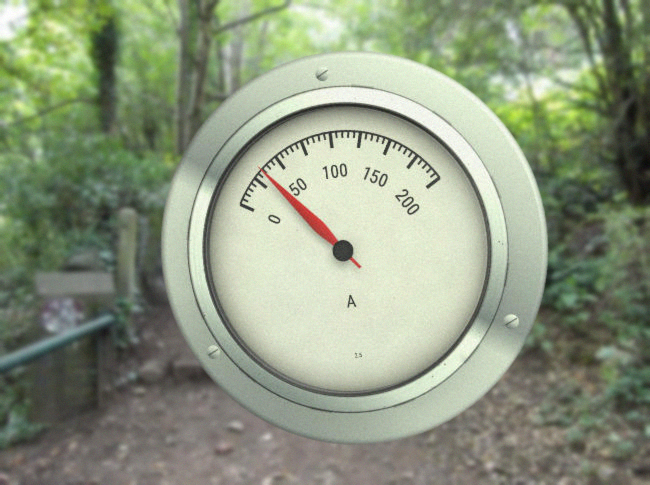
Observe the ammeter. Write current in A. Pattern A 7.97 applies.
A 35
